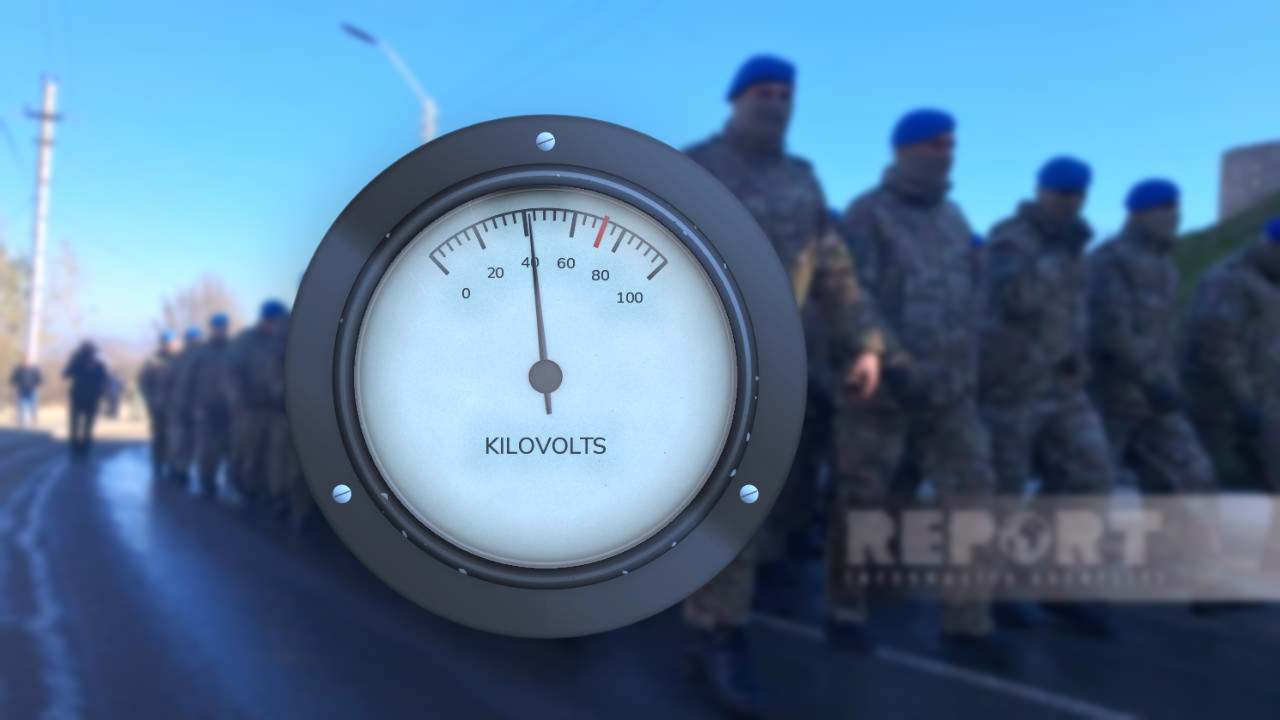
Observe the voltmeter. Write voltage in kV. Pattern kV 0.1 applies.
kV 42
